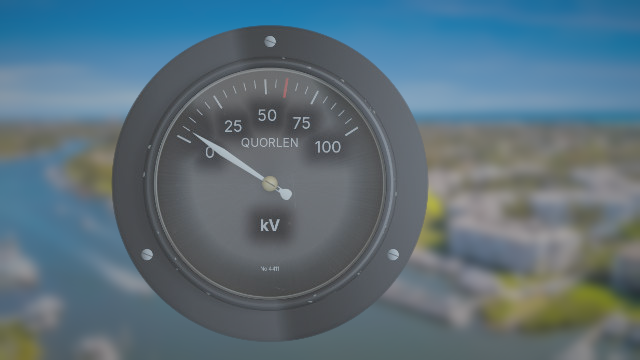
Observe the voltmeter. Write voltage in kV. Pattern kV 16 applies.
kV 5
